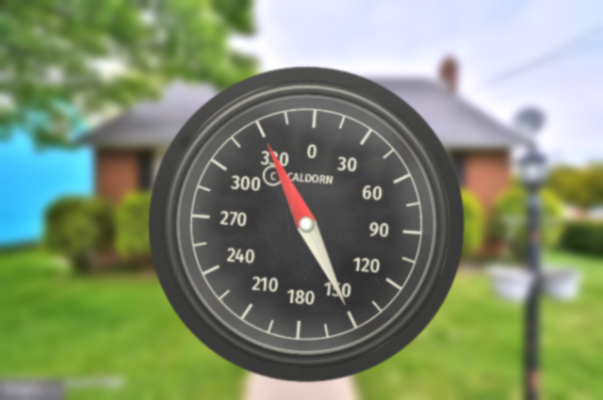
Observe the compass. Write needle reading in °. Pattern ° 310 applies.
° 330
